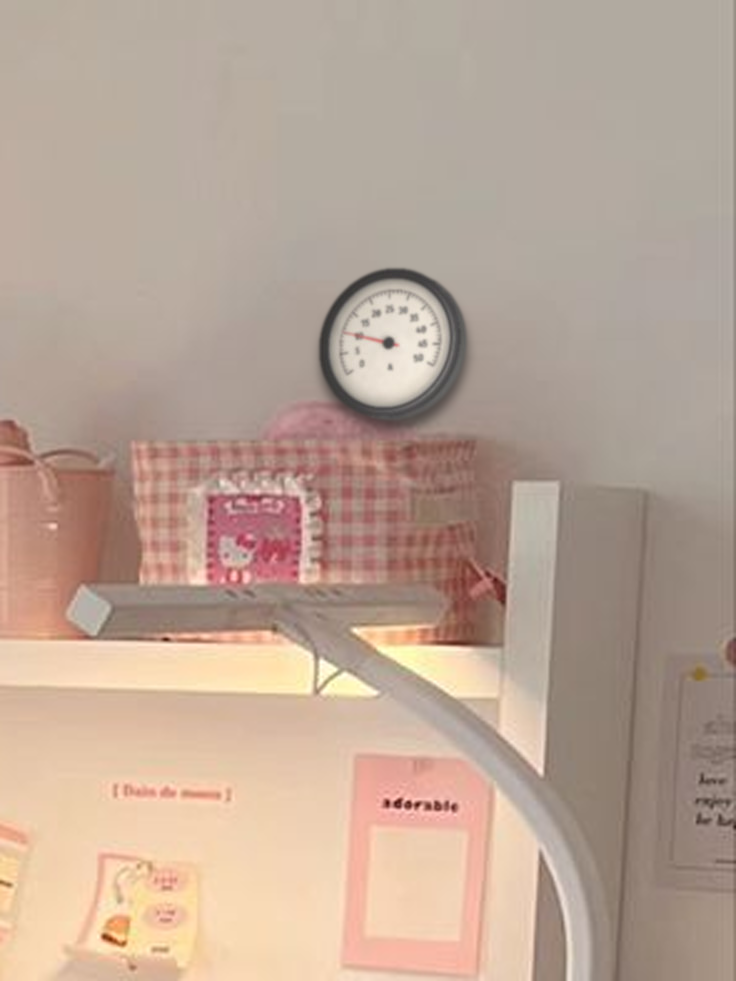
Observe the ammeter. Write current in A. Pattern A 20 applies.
A 10
